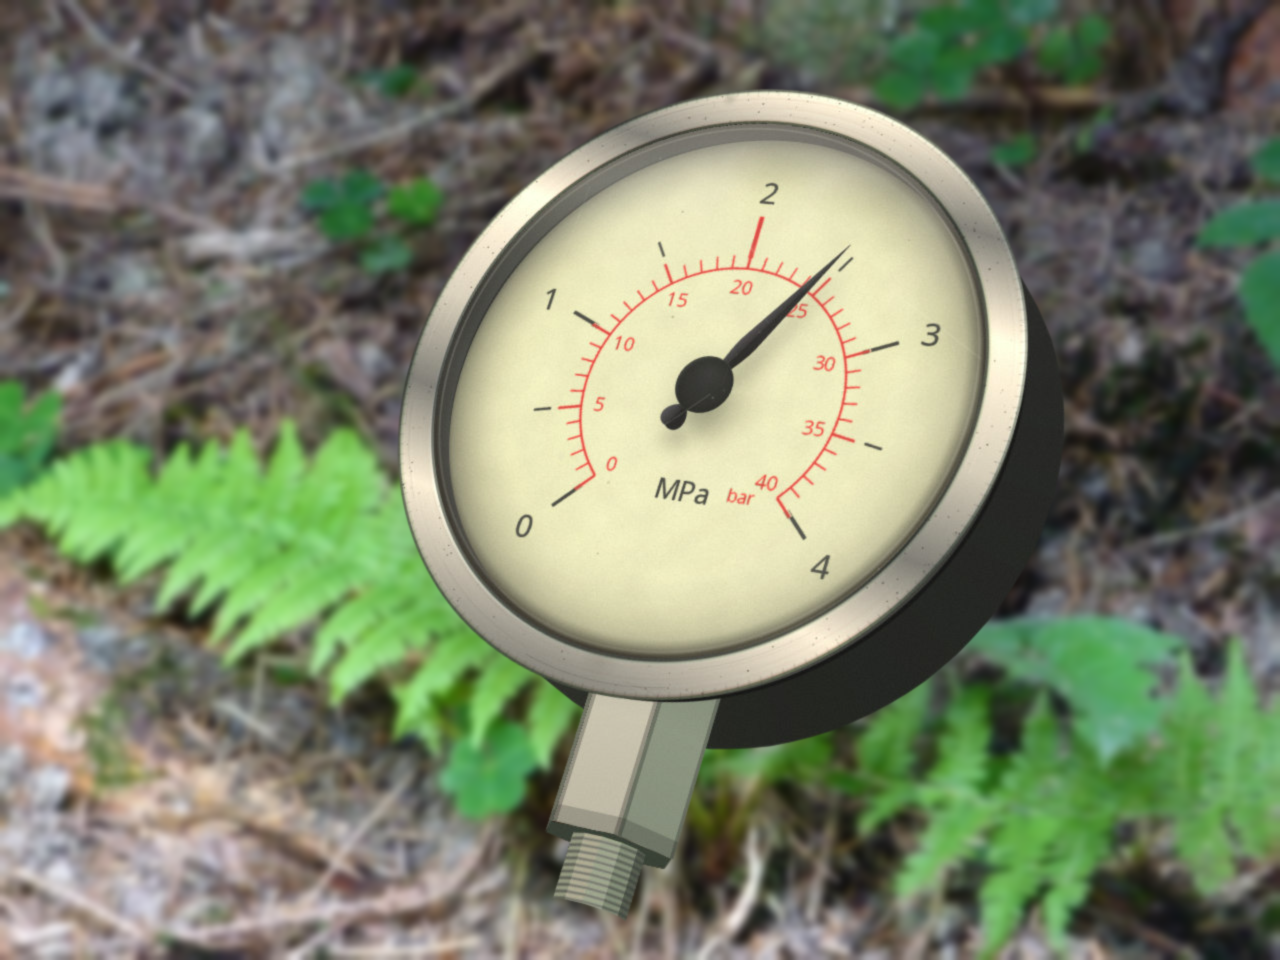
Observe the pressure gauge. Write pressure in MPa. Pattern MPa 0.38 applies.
MPa 2.5
